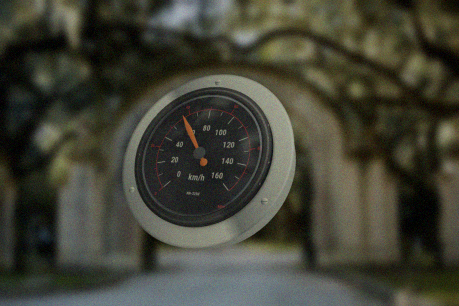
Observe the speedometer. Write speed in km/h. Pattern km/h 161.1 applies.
km/h 60
